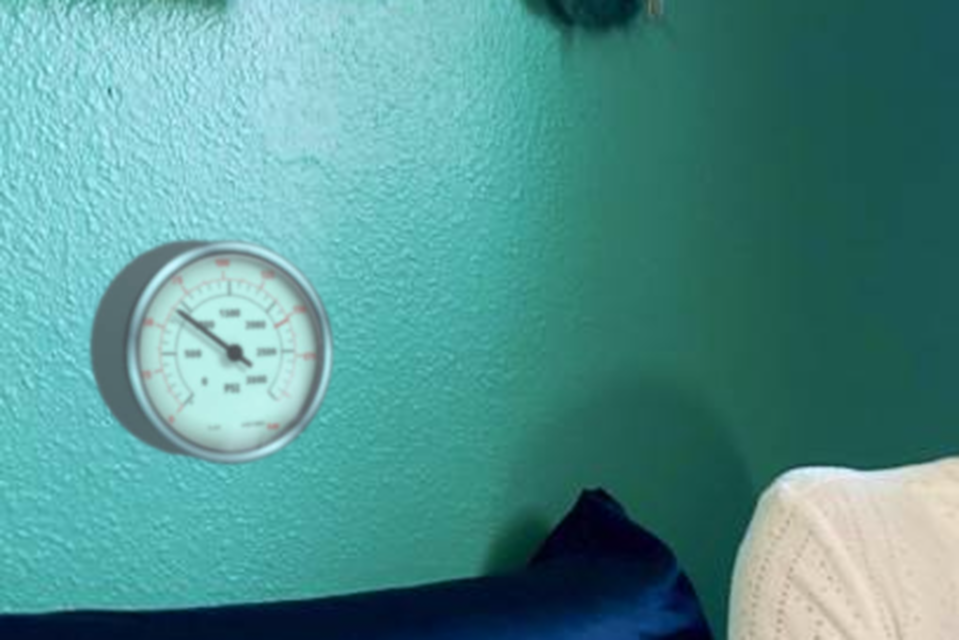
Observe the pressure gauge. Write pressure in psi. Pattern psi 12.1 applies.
psi 900
